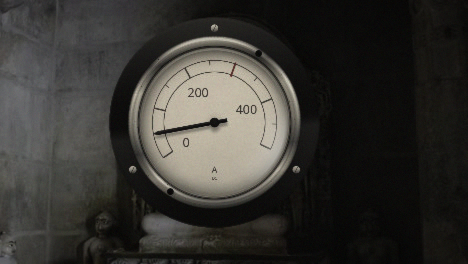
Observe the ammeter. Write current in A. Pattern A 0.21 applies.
A 50
